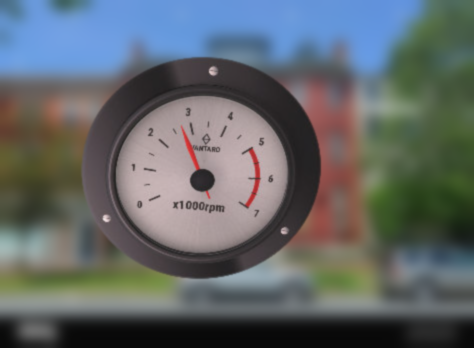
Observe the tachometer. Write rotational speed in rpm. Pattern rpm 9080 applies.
rpm 2750
